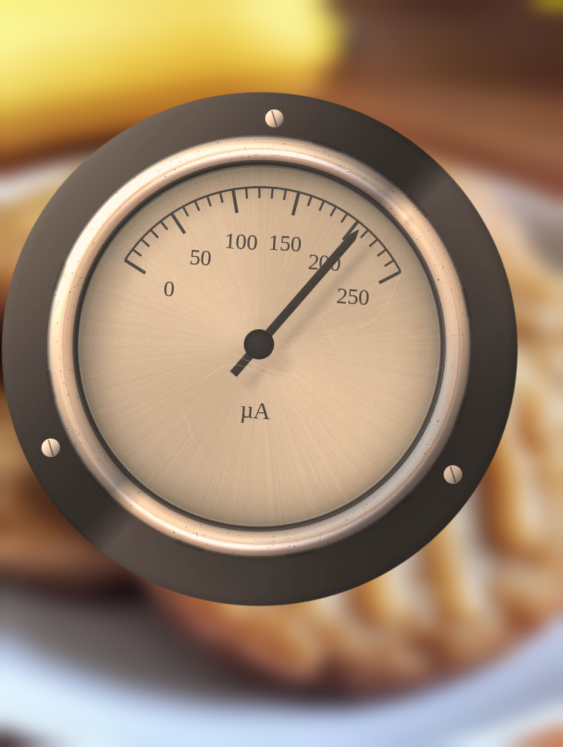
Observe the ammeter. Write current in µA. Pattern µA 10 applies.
µA 205
